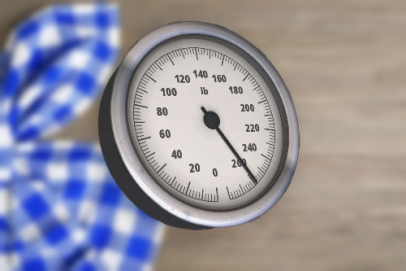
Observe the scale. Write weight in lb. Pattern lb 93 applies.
lb 260
